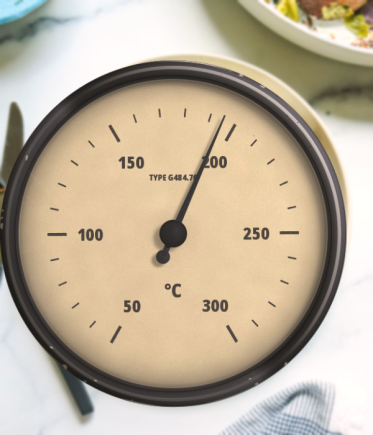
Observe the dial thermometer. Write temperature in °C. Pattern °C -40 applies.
°C 195
